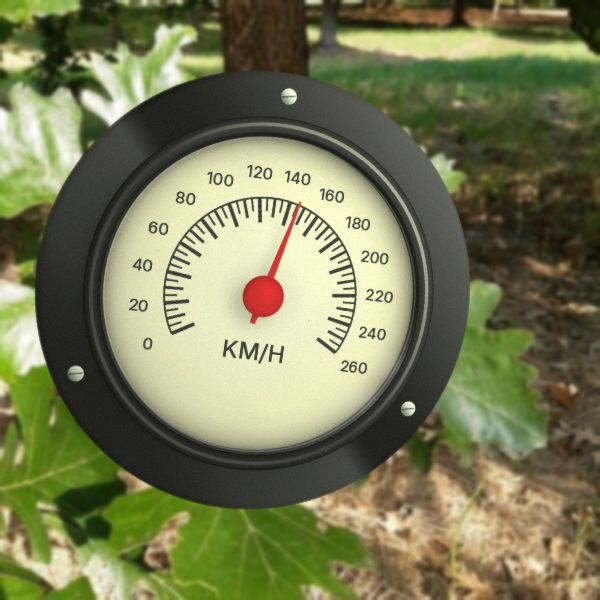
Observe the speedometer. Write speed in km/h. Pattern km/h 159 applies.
km/h 145
